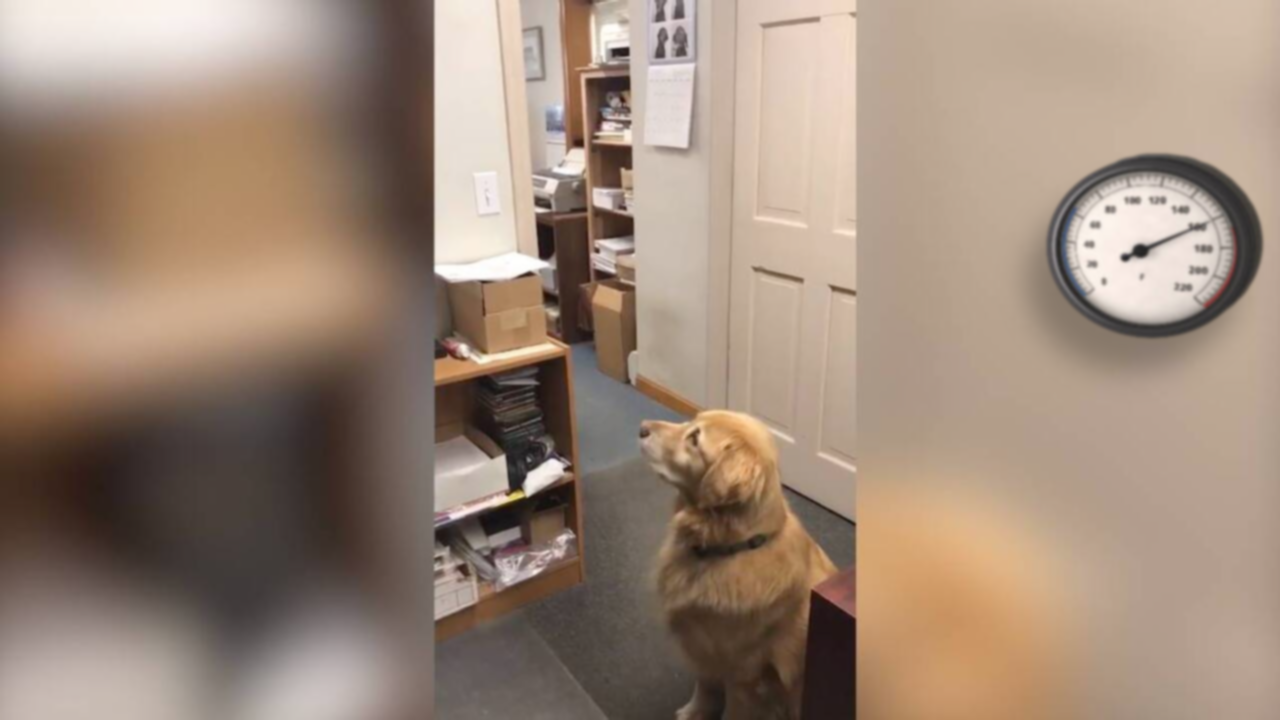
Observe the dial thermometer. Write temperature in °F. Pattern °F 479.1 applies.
°F 160
